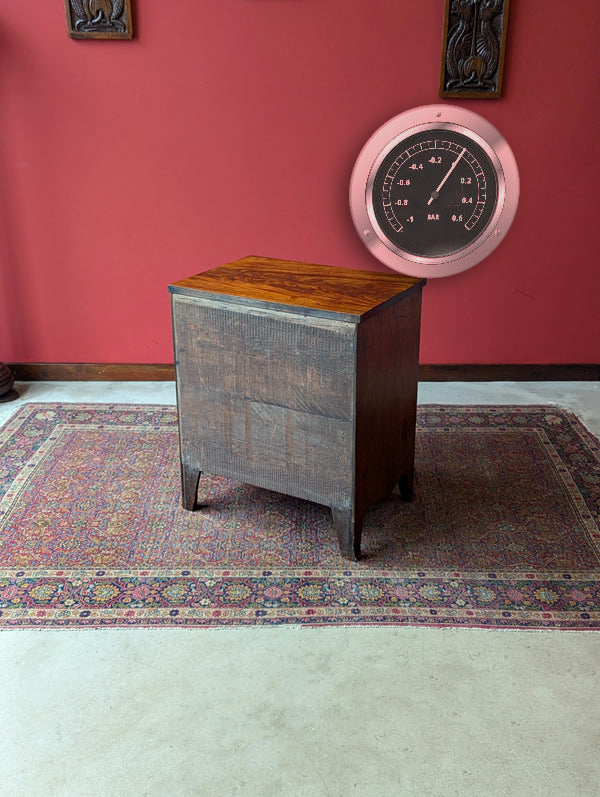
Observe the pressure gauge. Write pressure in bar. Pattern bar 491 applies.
bar 0
